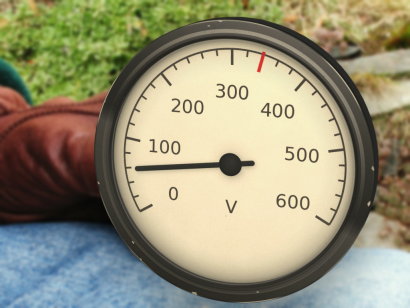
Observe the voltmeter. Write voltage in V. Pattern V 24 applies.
V 60
